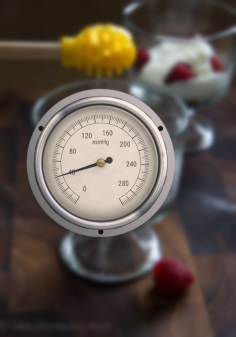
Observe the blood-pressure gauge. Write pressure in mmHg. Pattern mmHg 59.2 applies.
mmHg 40
